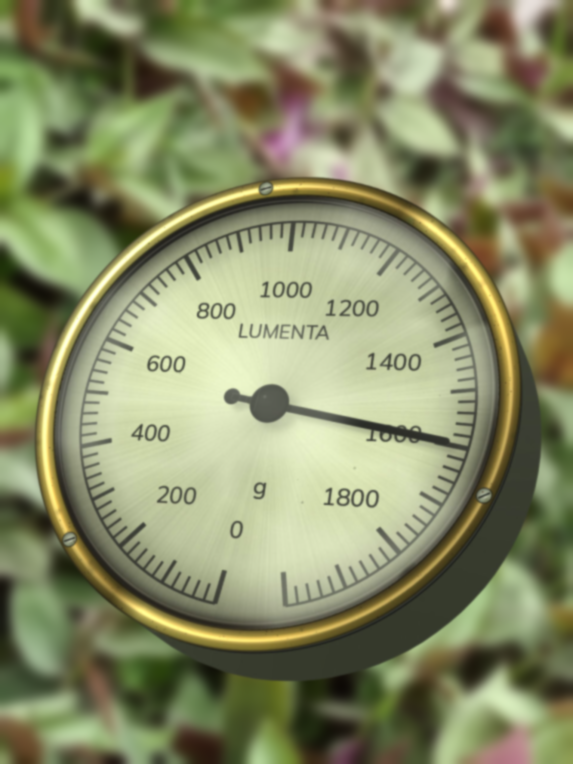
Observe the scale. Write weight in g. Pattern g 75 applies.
g 1600
